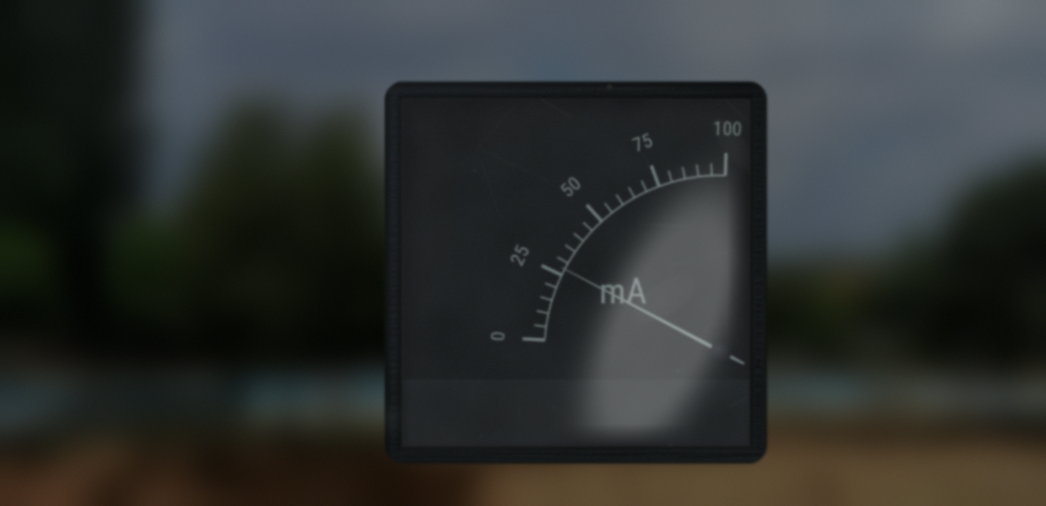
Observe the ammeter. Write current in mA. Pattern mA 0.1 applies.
mA 27.5
